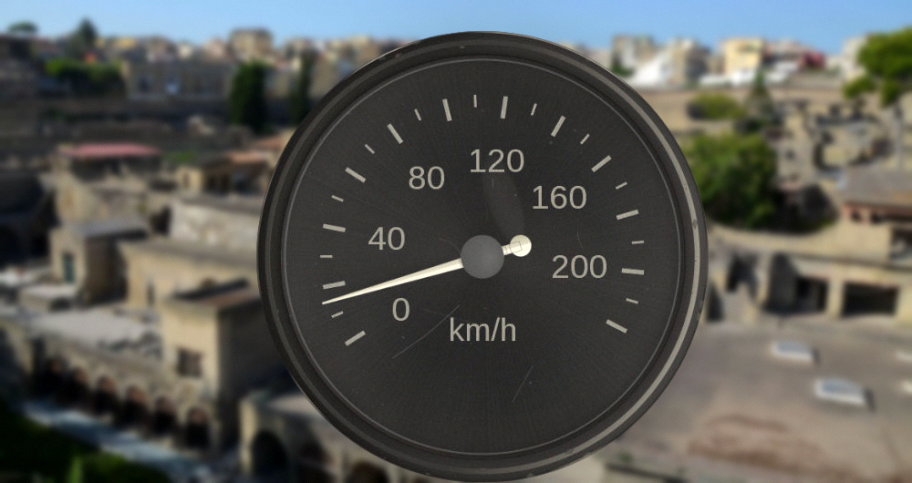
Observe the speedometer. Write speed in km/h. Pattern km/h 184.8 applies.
km/h 15
